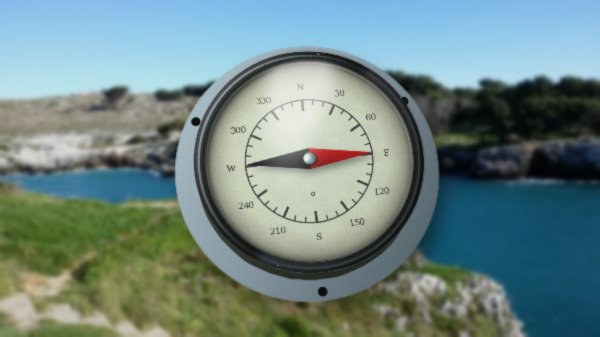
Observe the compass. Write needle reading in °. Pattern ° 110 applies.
° 90
